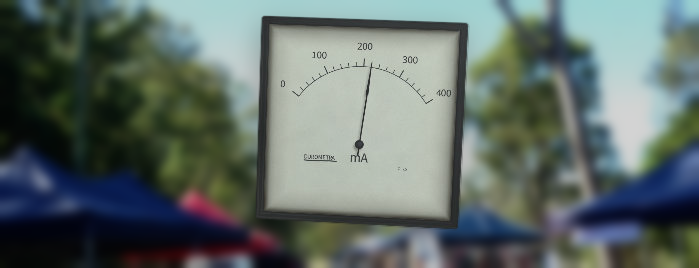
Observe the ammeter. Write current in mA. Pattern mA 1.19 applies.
mA 220
